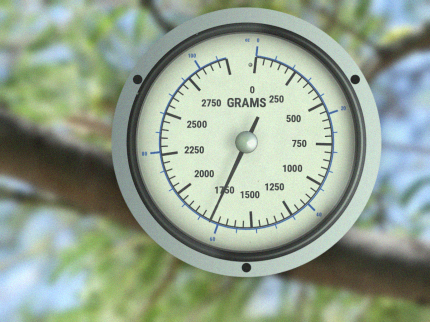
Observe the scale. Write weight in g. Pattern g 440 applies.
g 1750
